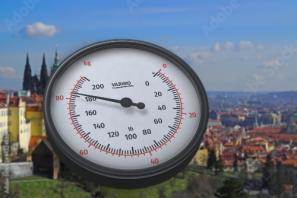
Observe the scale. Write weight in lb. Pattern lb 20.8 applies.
lb 180
